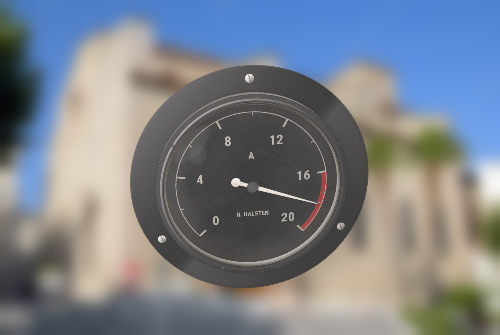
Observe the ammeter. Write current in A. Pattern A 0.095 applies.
A 18
